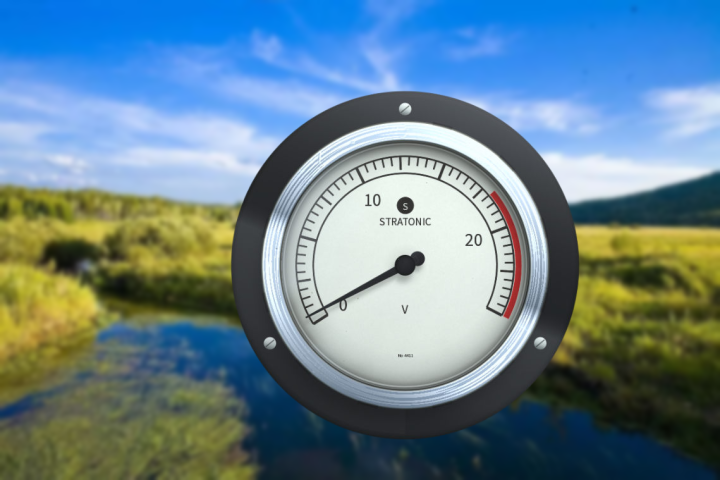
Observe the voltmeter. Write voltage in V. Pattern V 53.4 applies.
V 0.5
